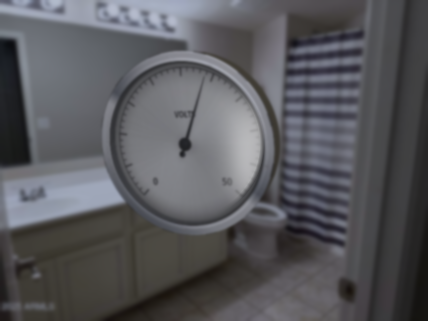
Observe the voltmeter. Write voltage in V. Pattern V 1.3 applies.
V 29
